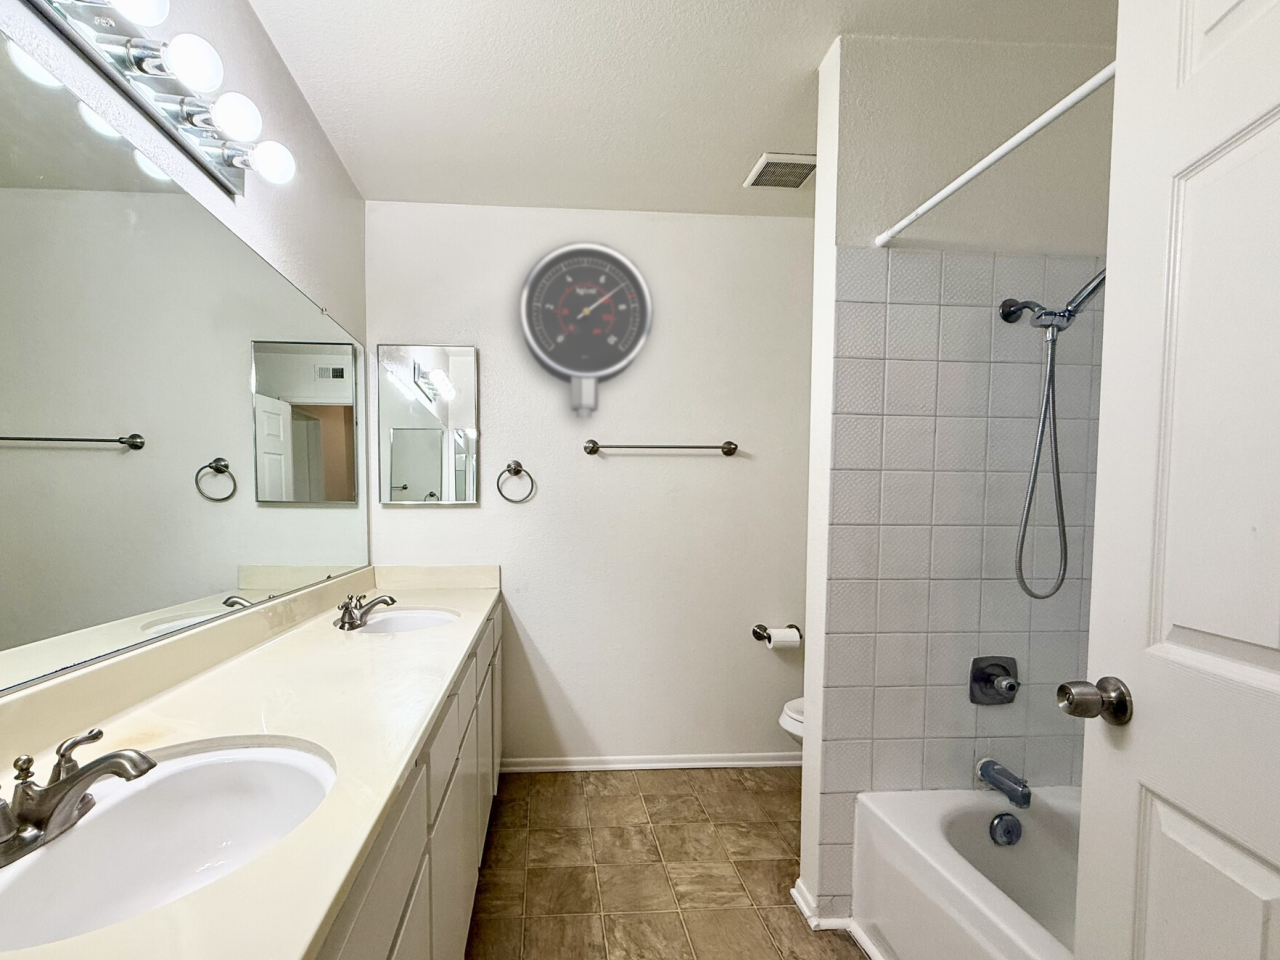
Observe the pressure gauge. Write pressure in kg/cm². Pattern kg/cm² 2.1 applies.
kg/cm² 7
